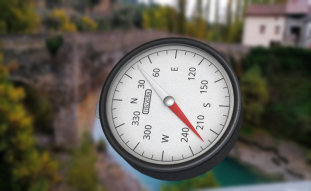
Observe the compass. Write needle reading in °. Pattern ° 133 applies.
° 225
